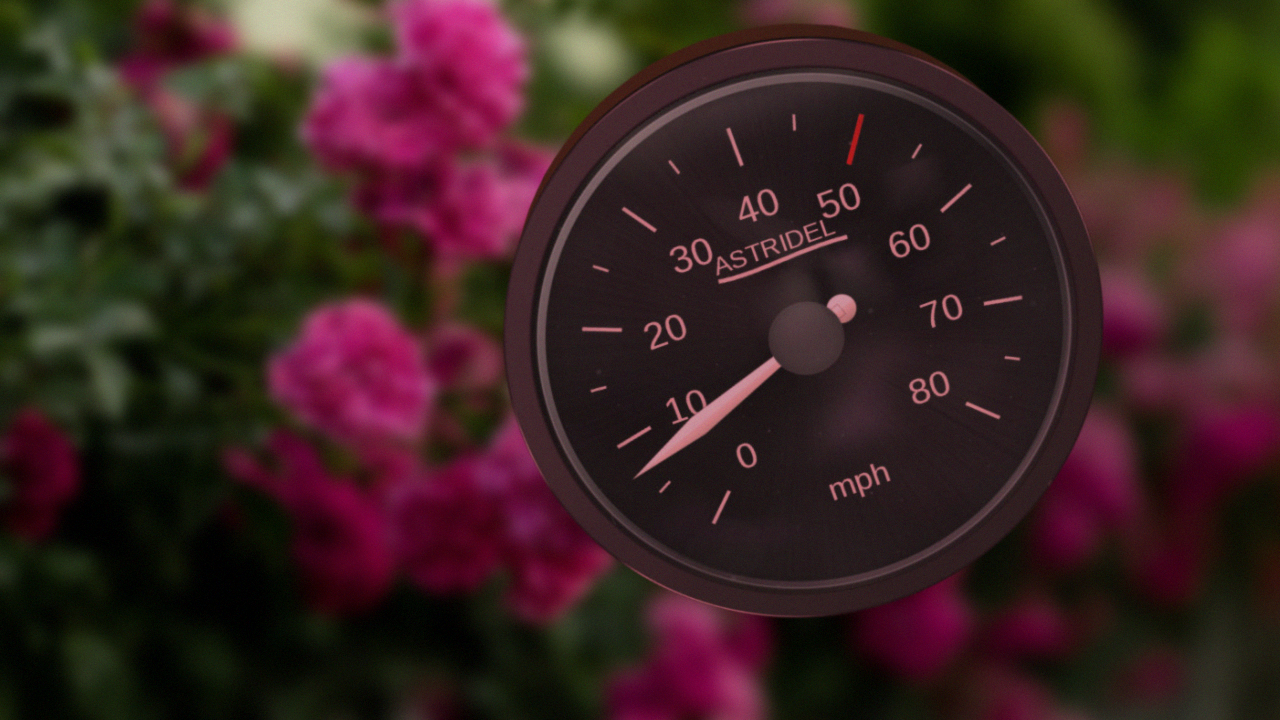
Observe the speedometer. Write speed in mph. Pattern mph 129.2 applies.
mph 7.5
